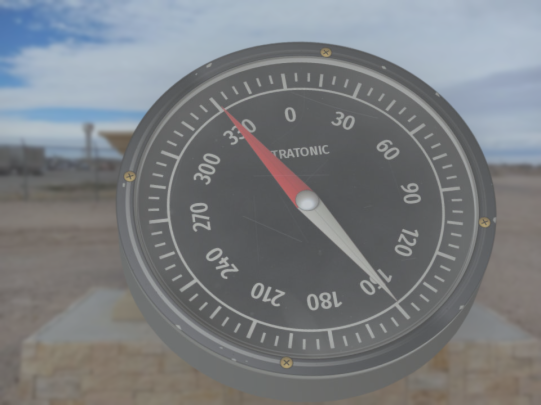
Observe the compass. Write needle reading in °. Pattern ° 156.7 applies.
° 330
